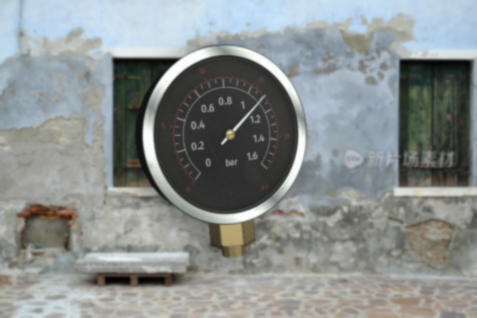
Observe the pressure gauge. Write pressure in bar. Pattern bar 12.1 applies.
bar 1.1
